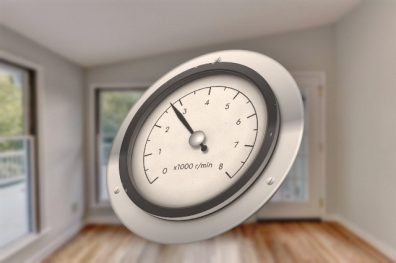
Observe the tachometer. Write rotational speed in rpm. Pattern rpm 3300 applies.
rpm 2750
